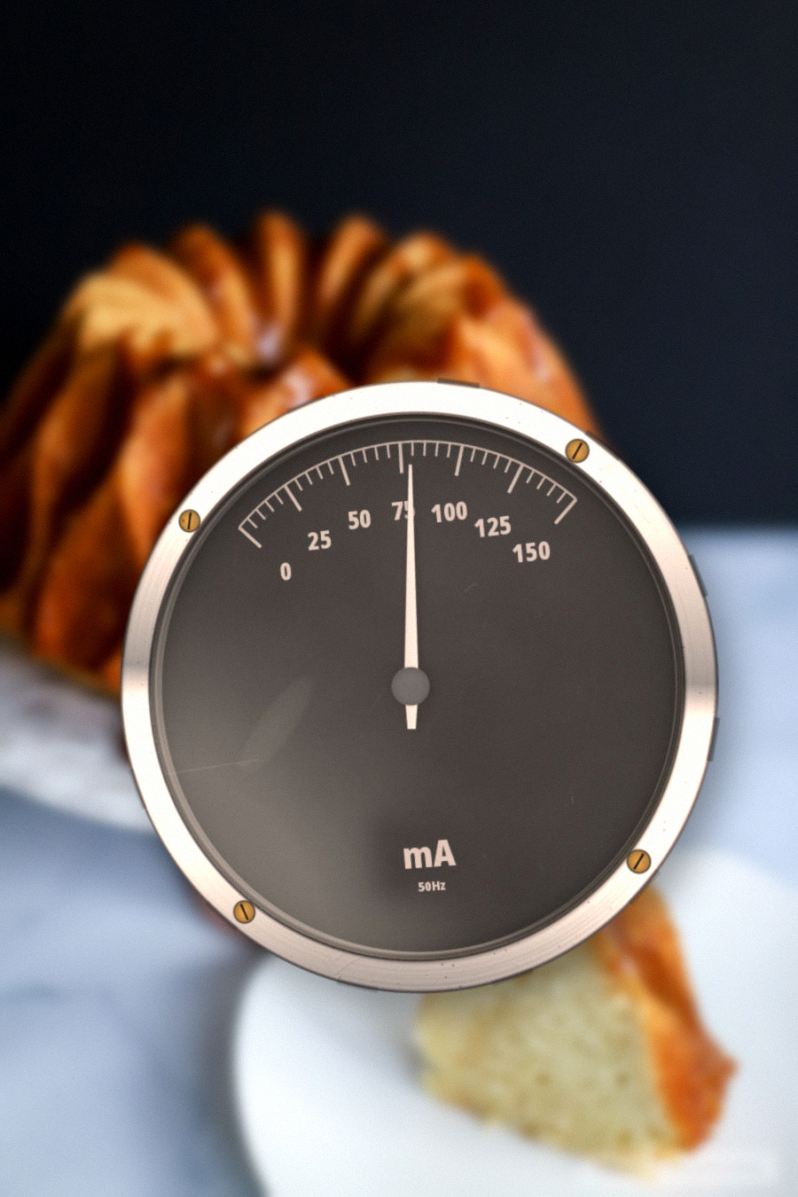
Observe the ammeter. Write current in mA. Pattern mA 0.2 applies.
mA 80
